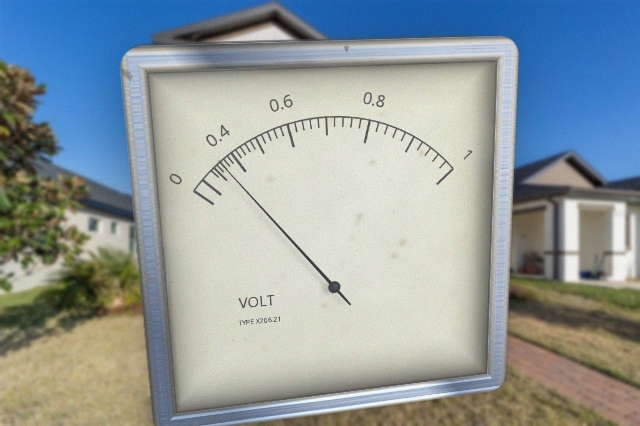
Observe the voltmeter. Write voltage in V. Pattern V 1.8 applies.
V 0.34
